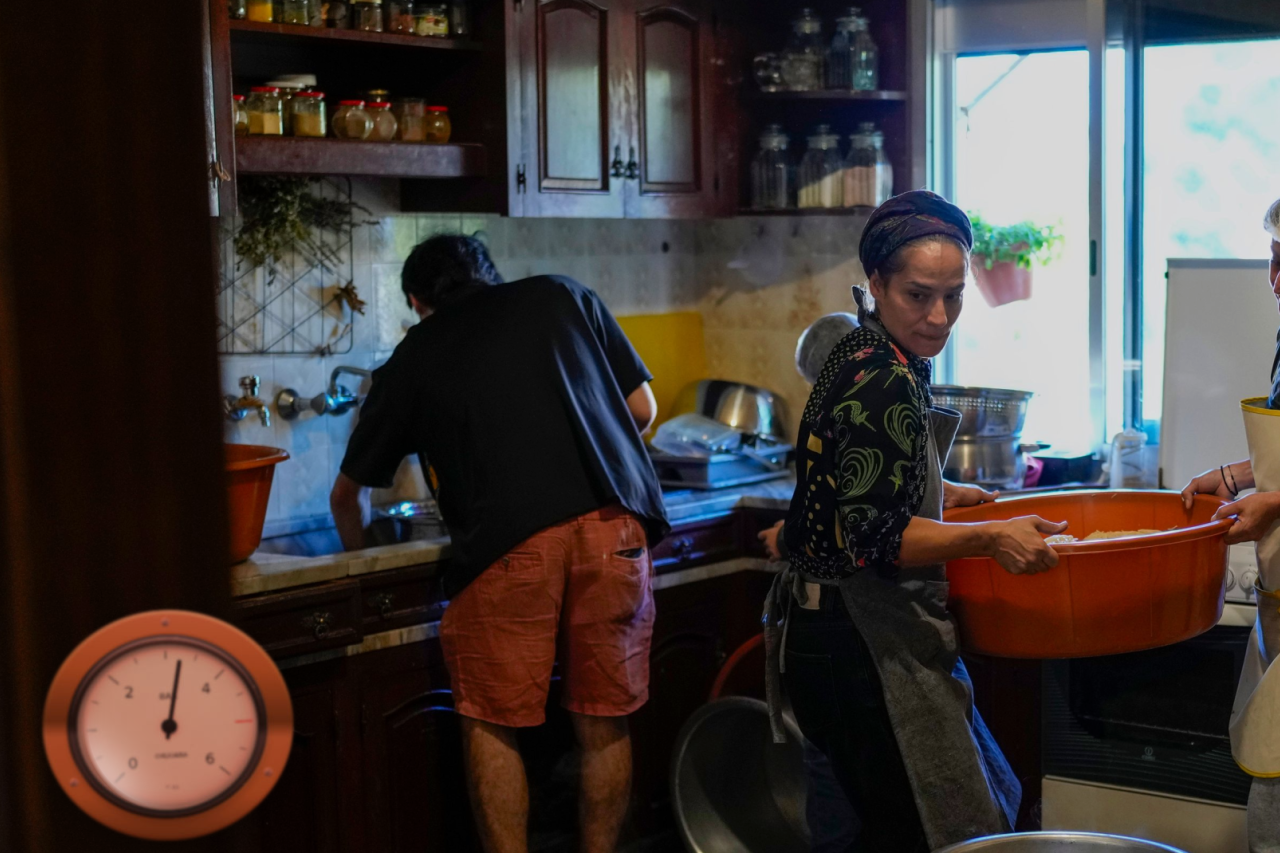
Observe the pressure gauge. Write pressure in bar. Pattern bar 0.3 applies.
bar 3.25
